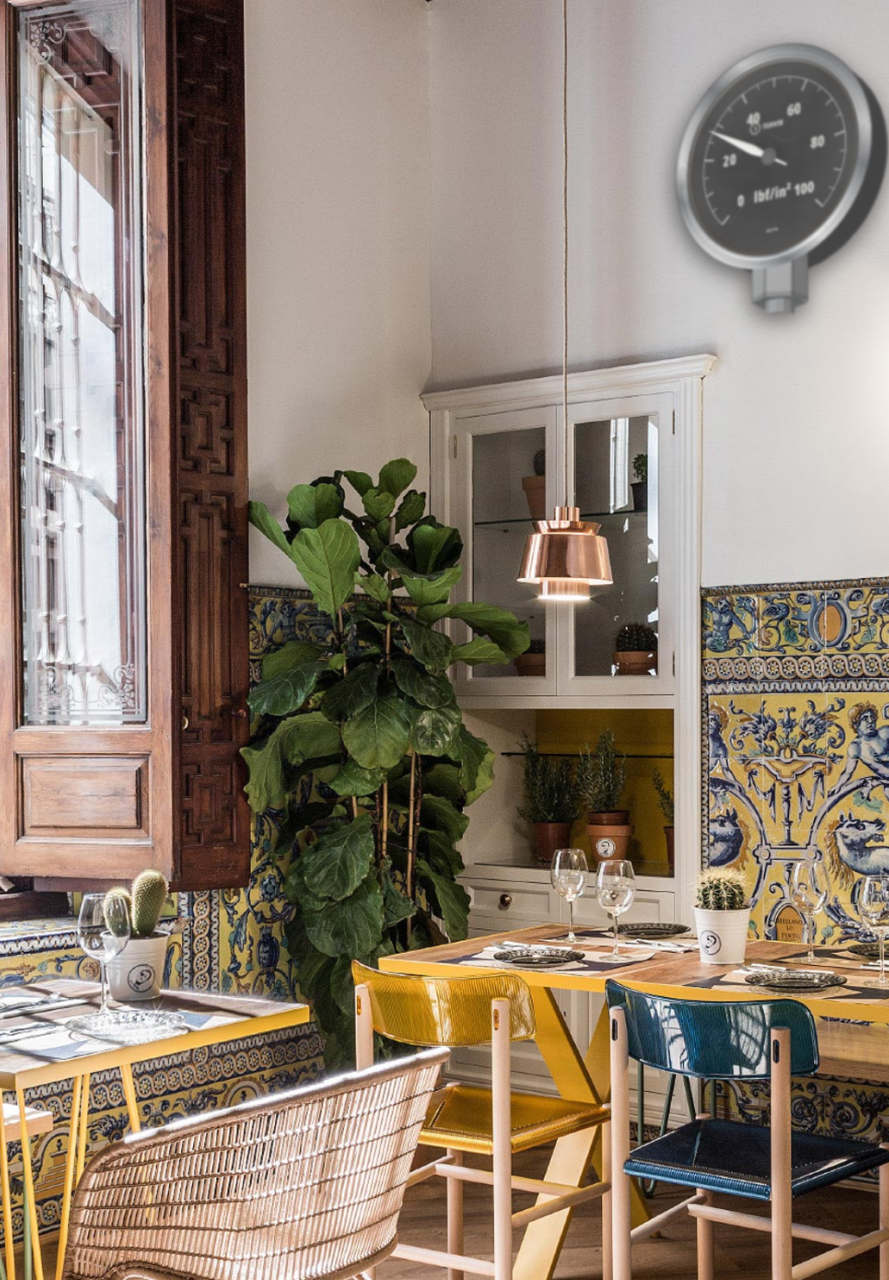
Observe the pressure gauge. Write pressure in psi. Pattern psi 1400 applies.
psi 27.5
